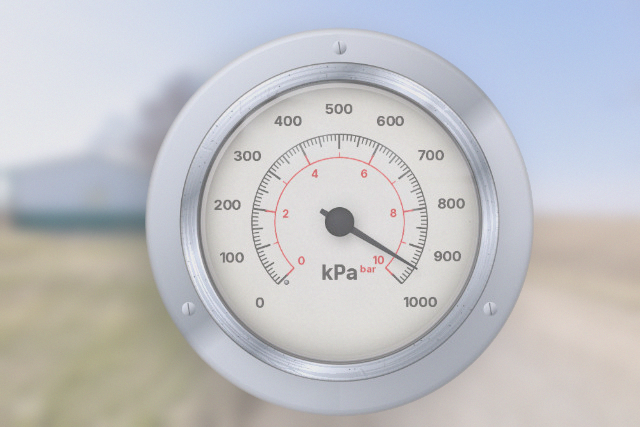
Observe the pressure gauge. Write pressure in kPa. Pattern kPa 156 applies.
kPa 950
